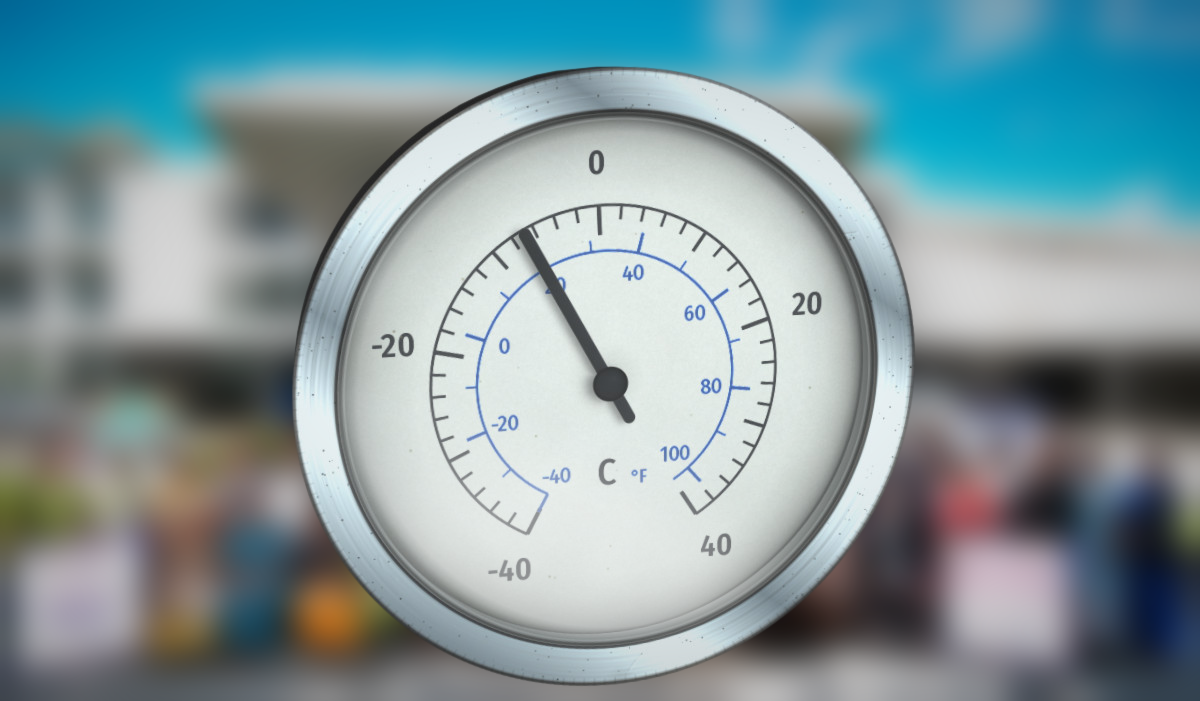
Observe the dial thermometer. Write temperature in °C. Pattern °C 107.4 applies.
°C -7
